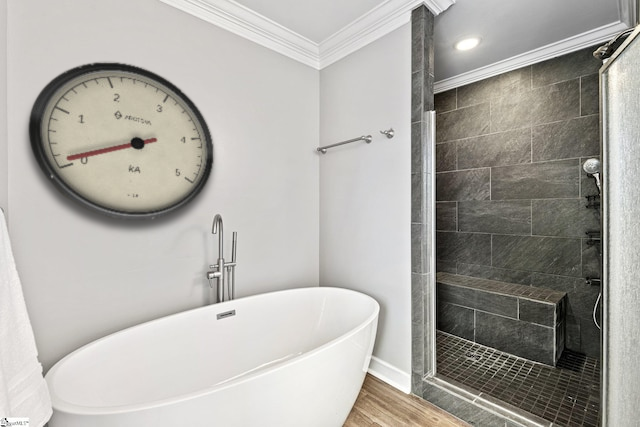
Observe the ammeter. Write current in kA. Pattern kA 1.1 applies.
kA 0.1
